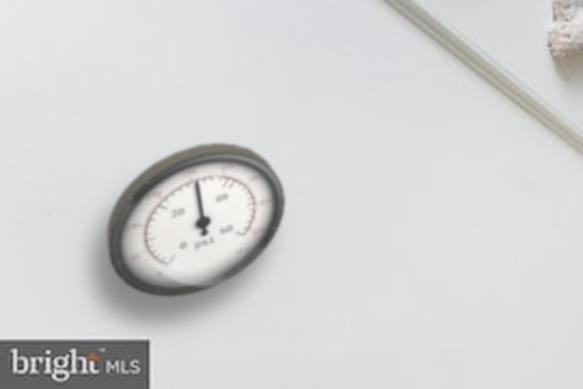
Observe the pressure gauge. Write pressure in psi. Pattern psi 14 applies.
psi 30
